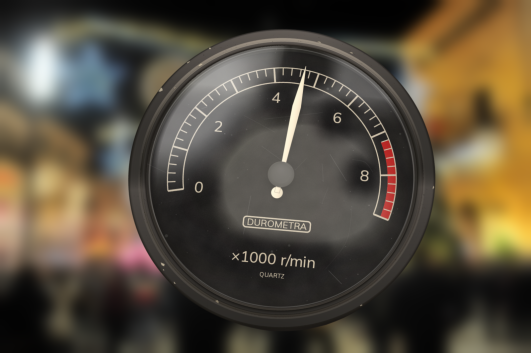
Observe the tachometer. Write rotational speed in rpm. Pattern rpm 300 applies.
rpm 4700
